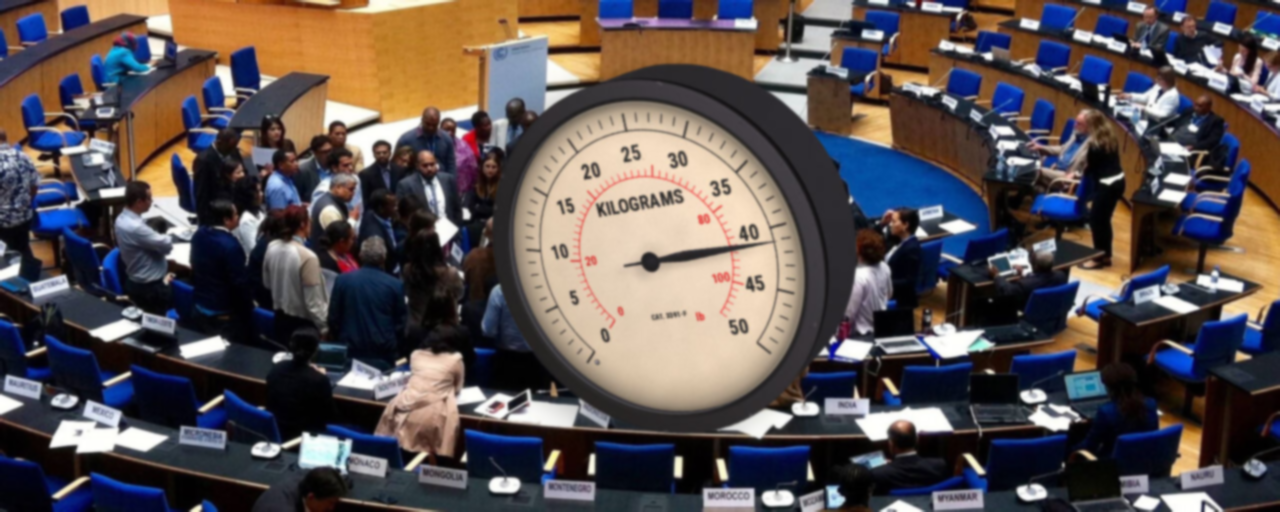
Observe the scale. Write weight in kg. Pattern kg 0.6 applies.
kg 41
